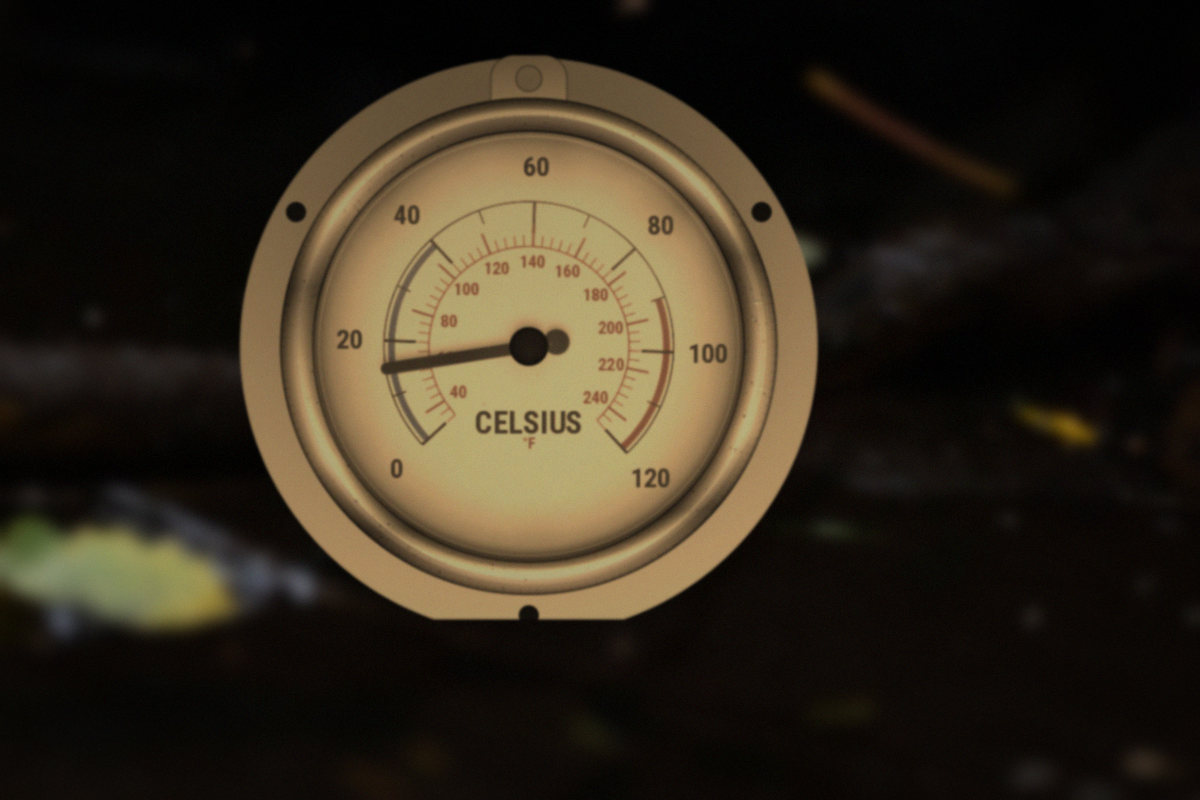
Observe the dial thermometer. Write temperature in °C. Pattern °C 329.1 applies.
°C 15
